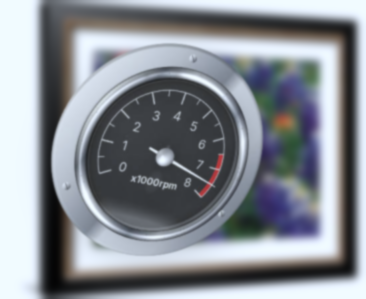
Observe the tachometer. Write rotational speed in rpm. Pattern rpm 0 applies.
rpm 7500
